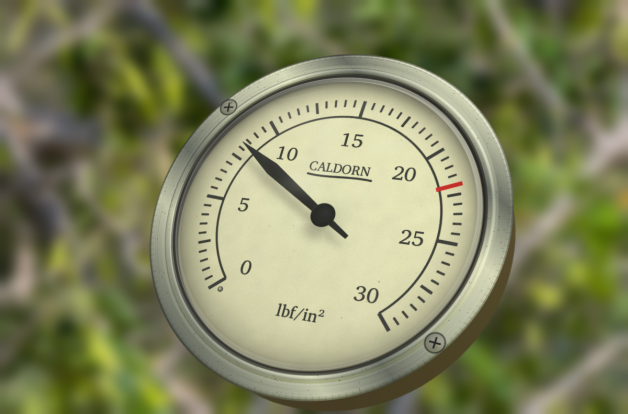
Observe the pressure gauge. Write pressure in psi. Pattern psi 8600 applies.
psi 8.25
